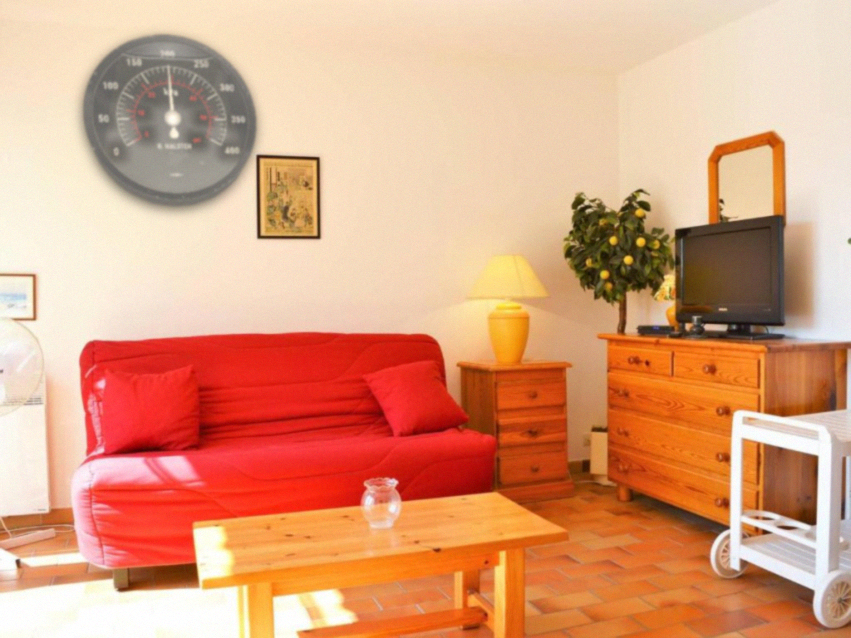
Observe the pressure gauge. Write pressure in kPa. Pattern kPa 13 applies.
kPa 200
